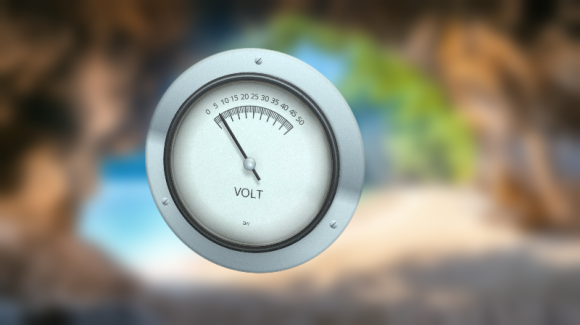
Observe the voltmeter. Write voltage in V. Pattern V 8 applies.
V 5
